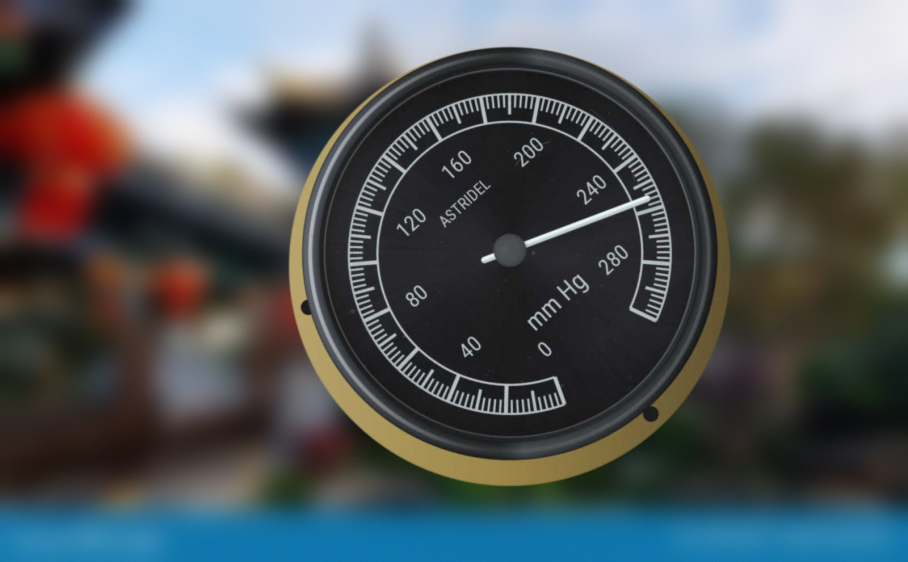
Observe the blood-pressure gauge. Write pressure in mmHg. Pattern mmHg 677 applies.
mmHg 256
